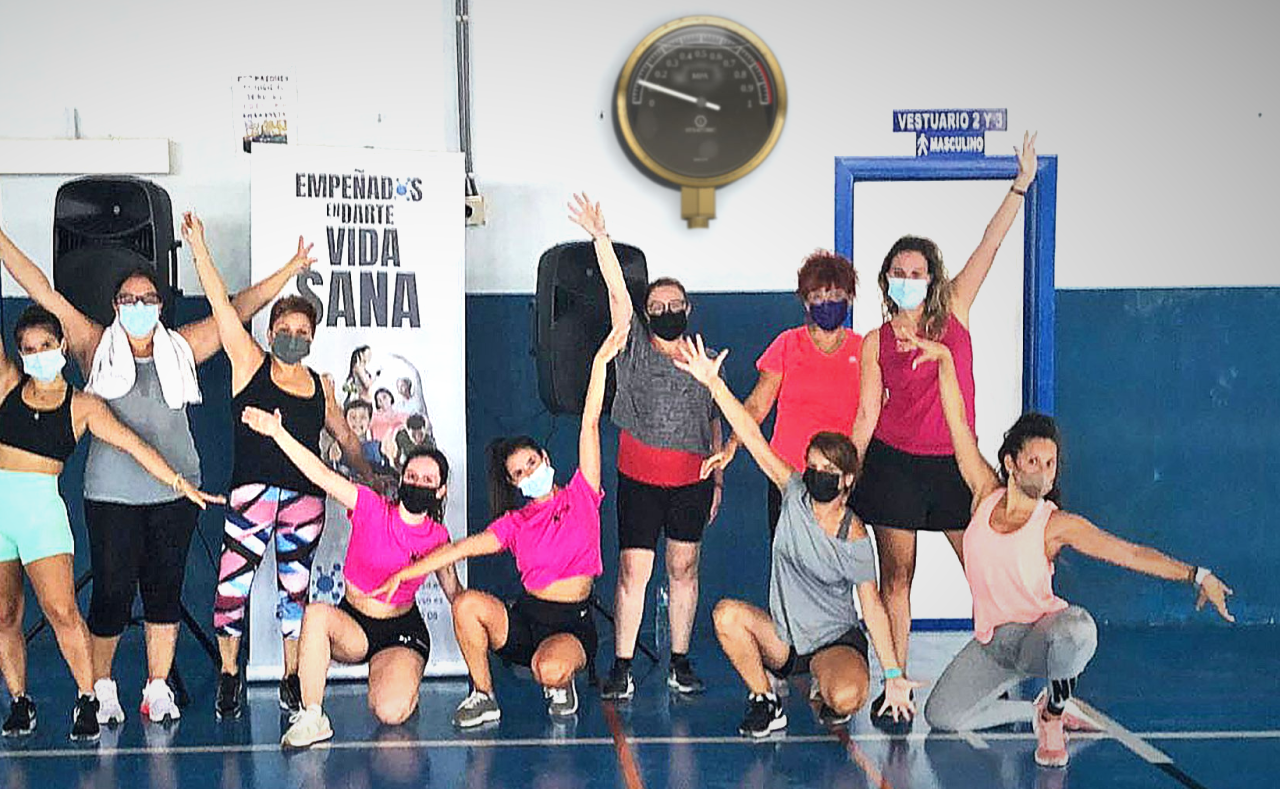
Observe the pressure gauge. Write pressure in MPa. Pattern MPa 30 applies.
MPa 0.1
